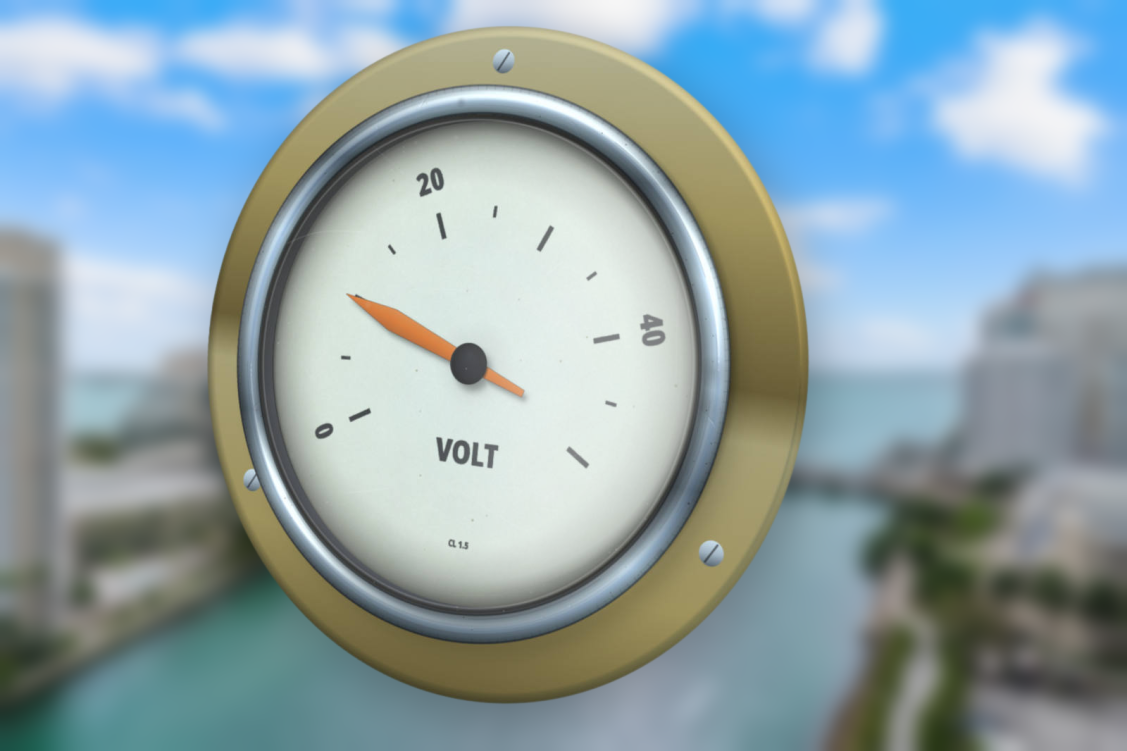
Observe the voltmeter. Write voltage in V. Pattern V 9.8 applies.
V 10
